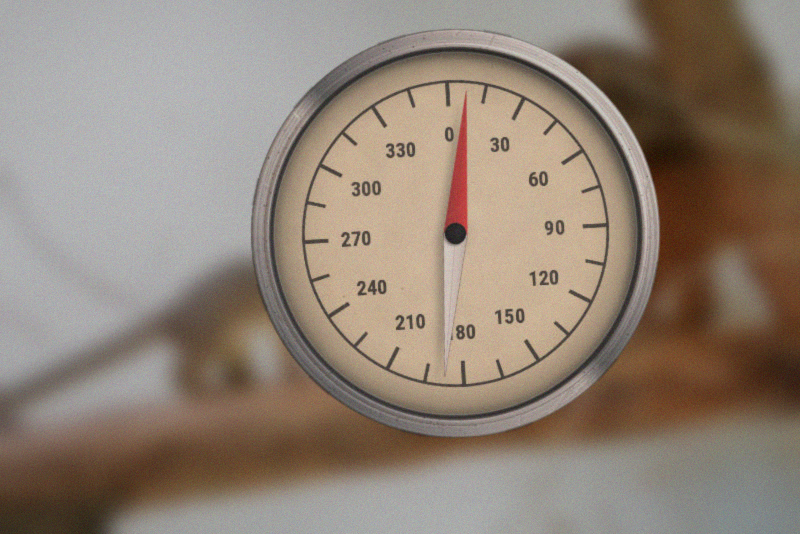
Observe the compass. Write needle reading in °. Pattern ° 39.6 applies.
° 7.5
